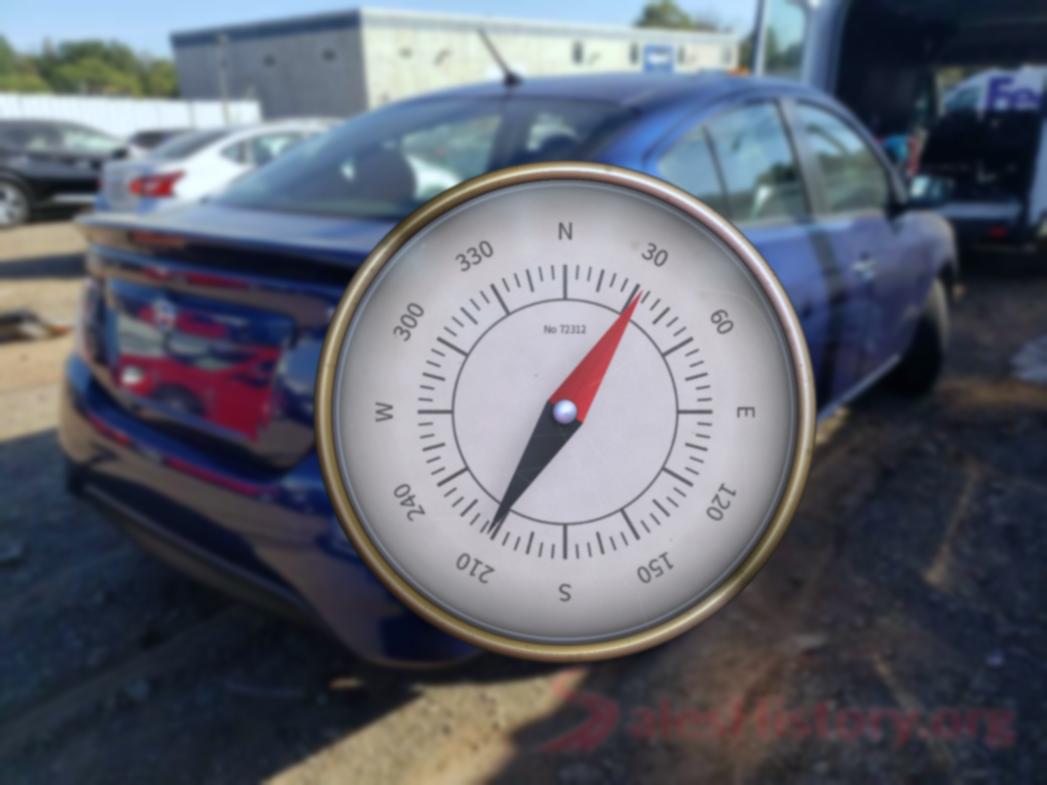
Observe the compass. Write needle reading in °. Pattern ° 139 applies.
° 32.5
